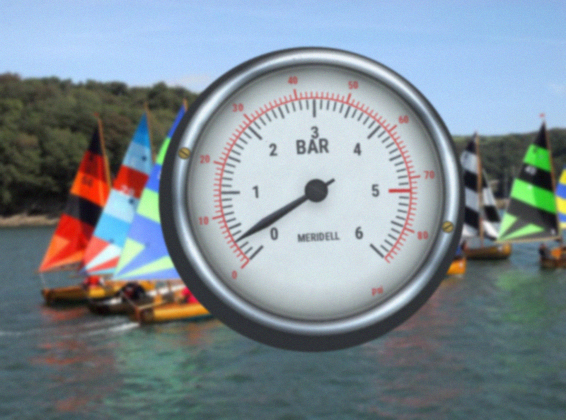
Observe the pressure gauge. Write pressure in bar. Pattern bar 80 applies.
bar 0.3
